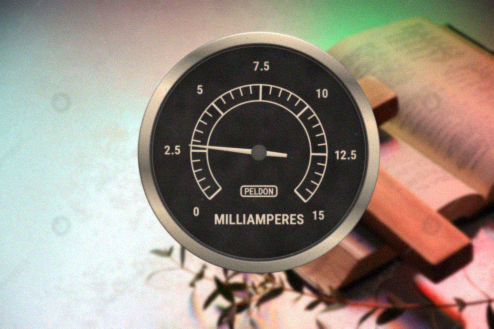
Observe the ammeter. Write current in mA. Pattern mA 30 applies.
mA 2.75
